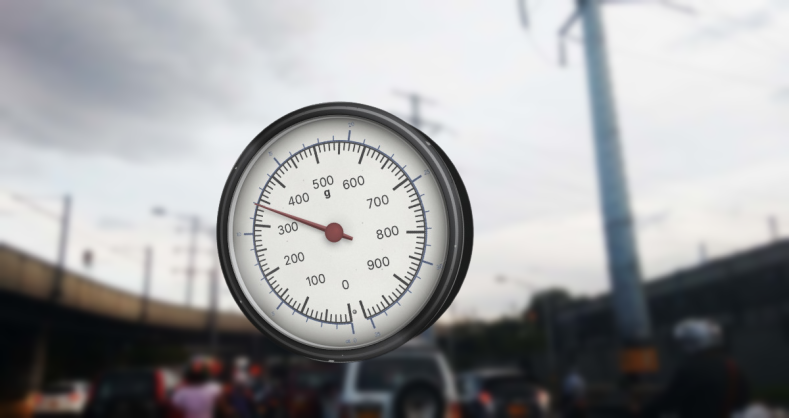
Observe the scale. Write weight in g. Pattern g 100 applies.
g 340
